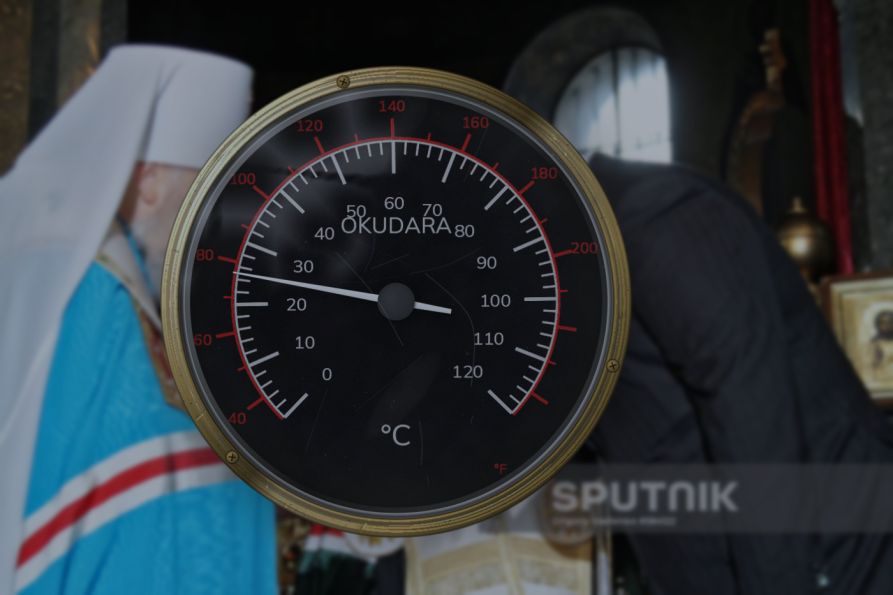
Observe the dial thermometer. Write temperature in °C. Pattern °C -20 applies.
°C 25
